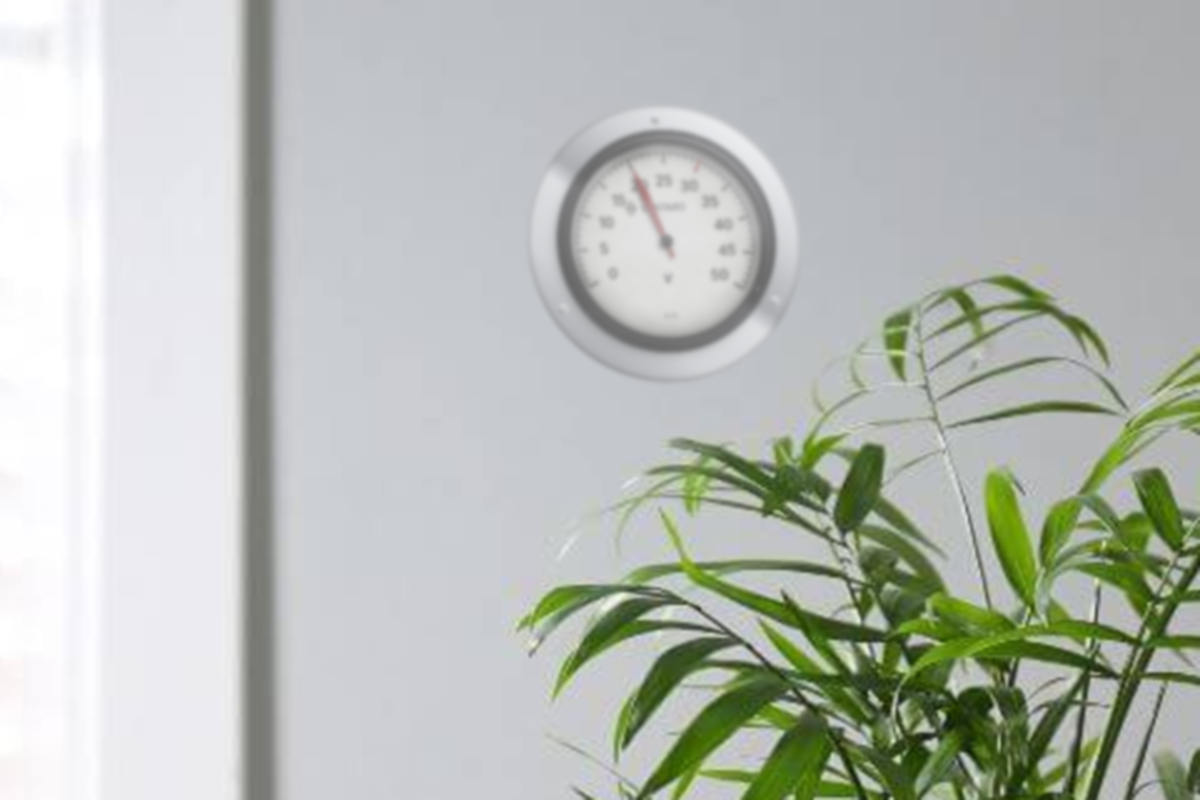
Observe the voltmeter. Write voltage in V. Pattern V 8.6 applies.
V 20
